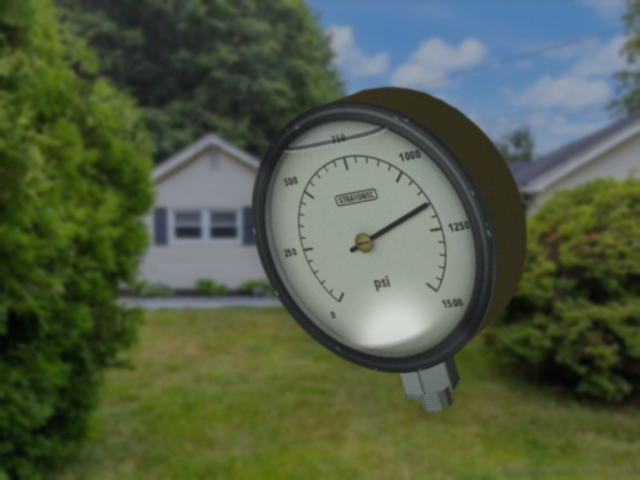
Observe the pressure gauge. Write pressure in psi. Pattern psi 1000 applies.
psi 1150
